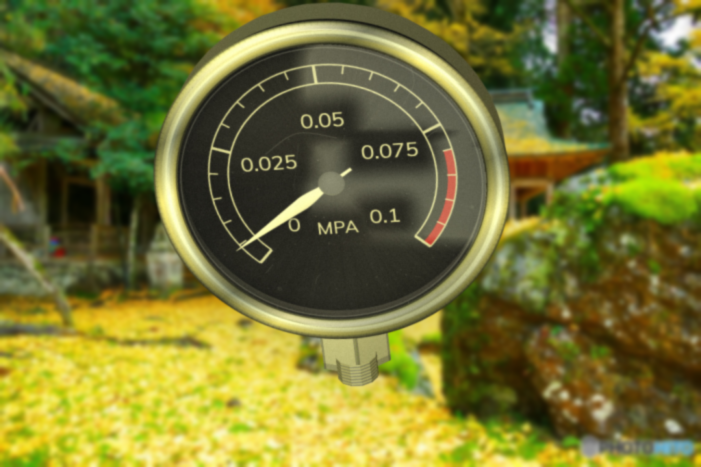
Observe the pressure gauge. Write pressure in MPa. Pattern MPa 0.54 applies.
MPa 0.005
